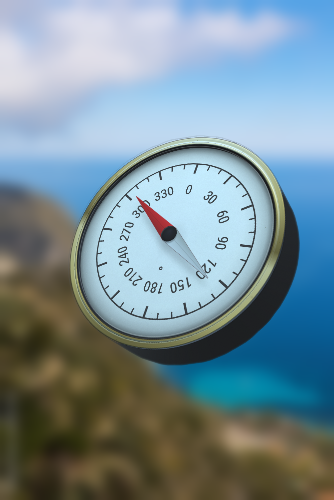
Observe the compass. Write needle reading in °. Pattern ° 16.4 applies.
° 305
